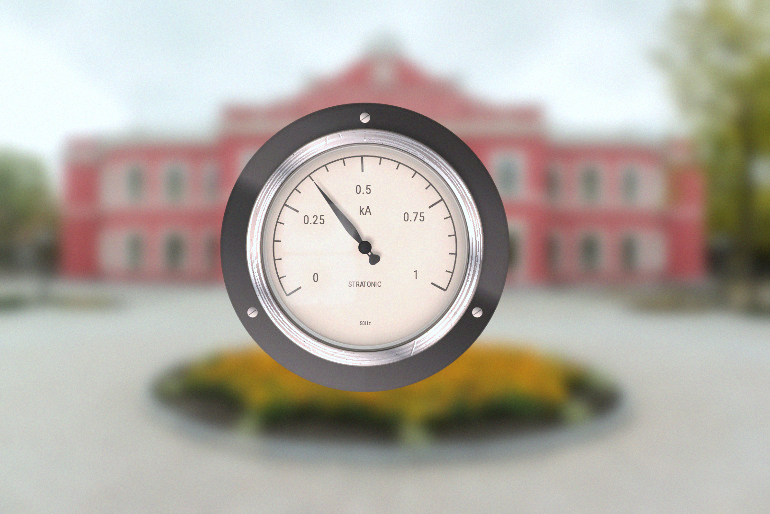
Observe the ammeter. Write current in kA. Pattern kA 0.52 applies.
kA 0.35
